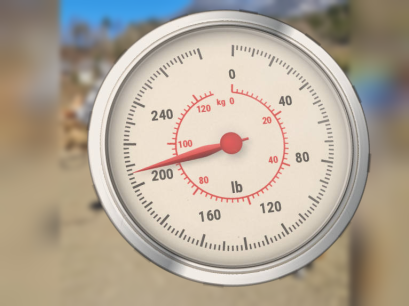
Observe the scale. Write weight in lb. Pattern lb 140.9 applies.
lb 206
